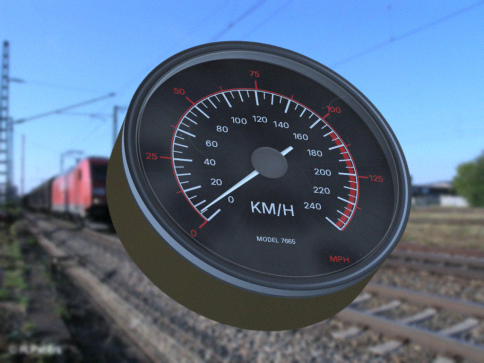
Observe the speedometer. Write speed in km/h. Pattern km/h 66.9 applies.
km/h 5
